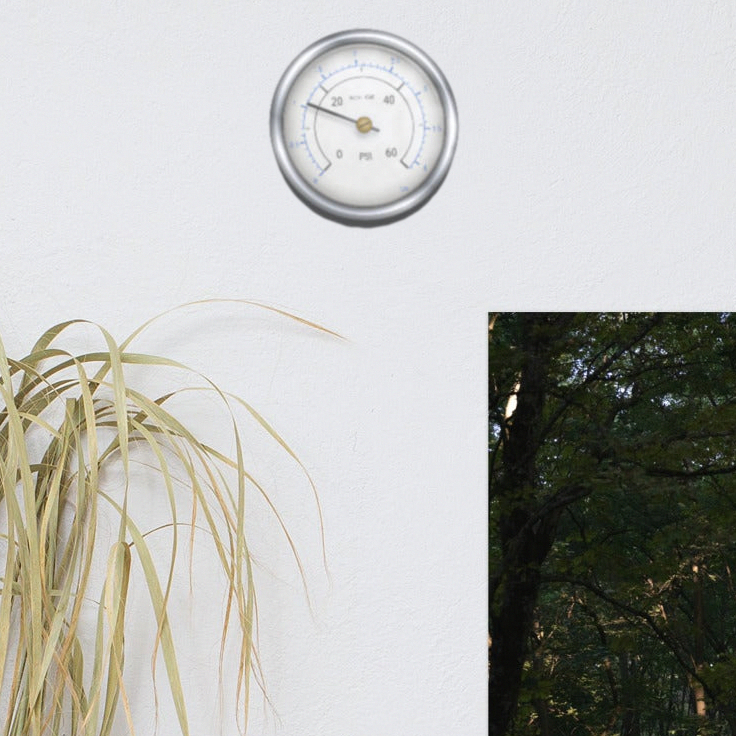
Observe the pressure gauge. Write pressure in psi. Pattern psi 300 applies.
psi 15
